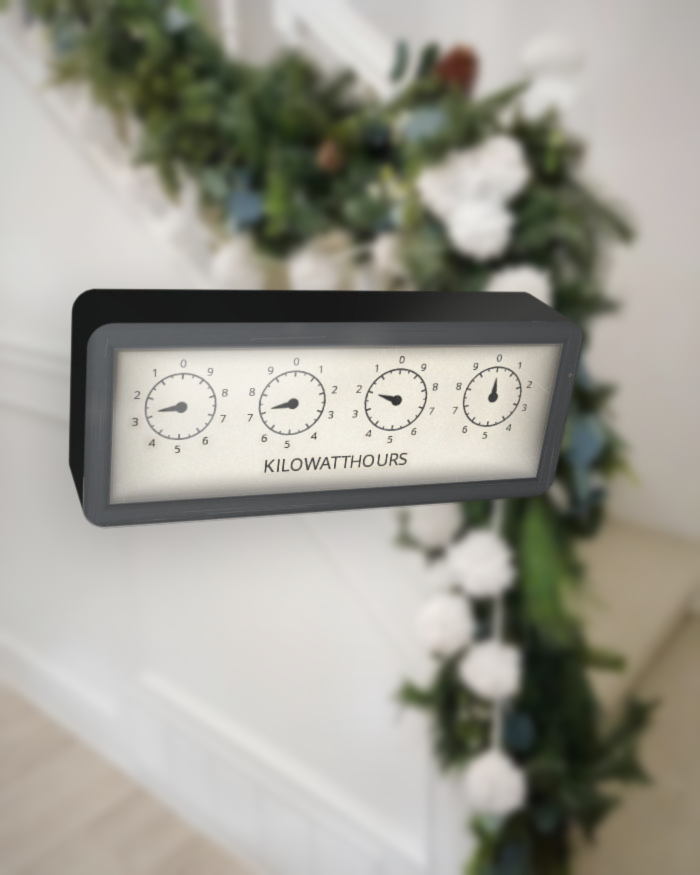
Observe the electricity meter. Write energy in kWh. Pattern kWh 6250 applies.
kWh 2720
